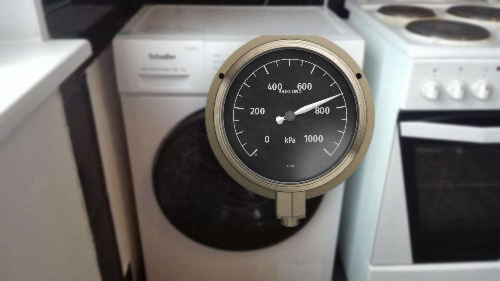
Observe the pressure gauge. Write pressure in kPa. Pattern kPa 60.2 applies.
kPa 750
